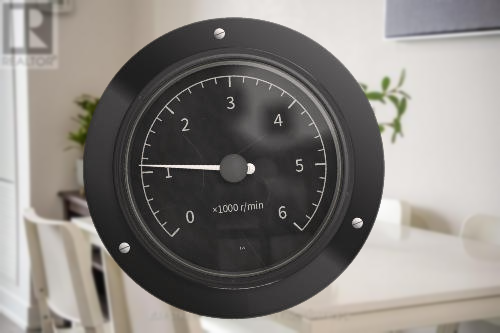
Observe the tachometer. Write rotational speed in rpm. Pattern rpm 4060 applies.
rpm 1100
